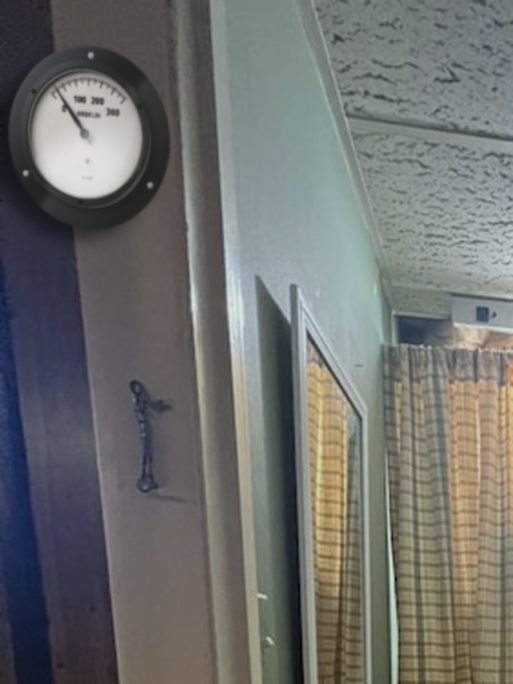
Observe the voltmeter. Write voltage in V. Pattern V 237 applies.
V 25
